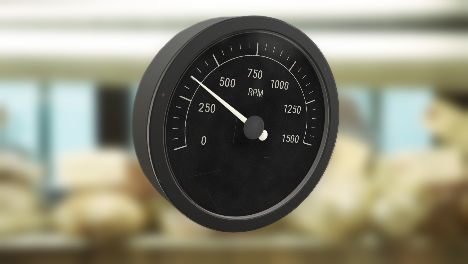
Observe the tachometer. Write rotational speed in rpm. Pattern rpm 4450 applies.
rpm 350
